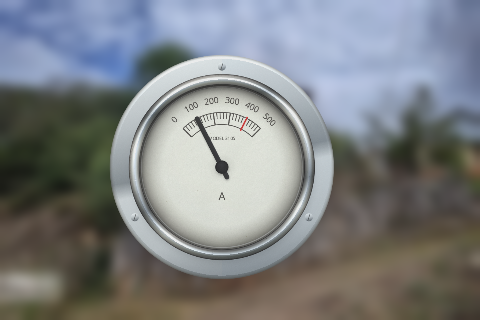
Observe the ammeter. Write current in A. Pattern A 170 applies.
A 100
